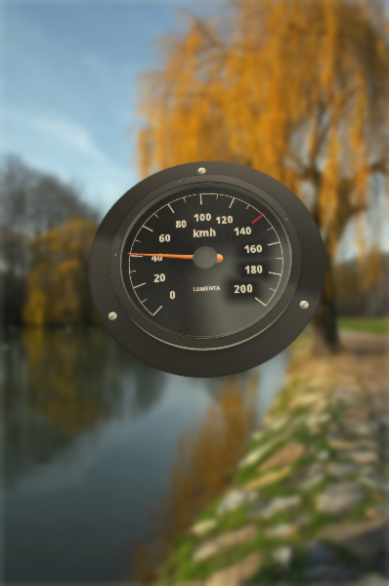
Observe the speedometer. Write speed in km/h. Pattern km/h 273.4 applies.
km/h 40
